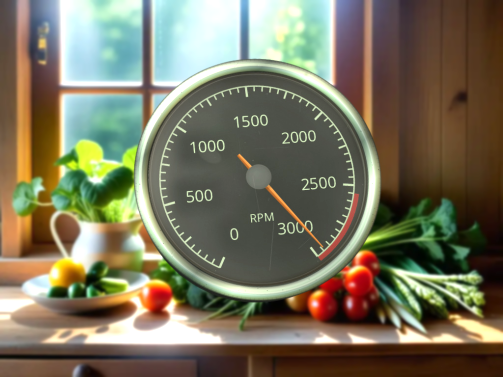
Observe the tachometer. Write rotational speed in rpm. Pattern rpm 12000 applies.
rpm 2950
